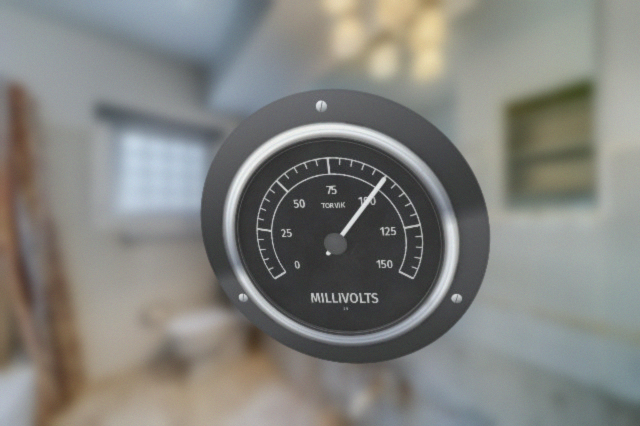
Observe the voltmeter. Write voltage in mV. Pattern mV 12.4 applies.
mV 100
